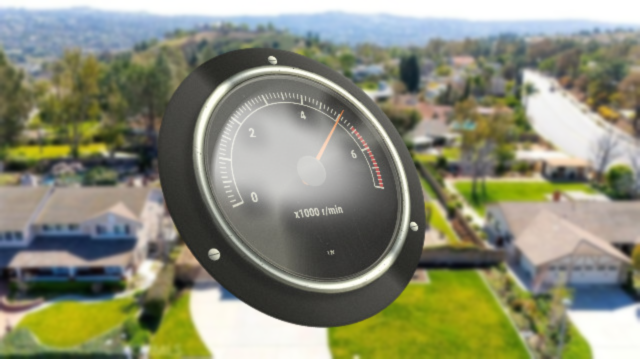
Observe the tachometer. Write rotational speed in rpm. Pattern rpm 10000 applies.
rpm 5000
